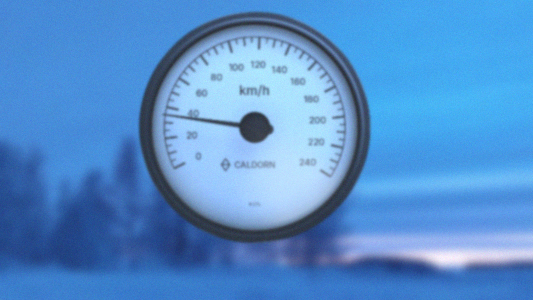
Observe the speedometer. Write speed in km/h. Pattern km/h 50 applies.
km/h 35
